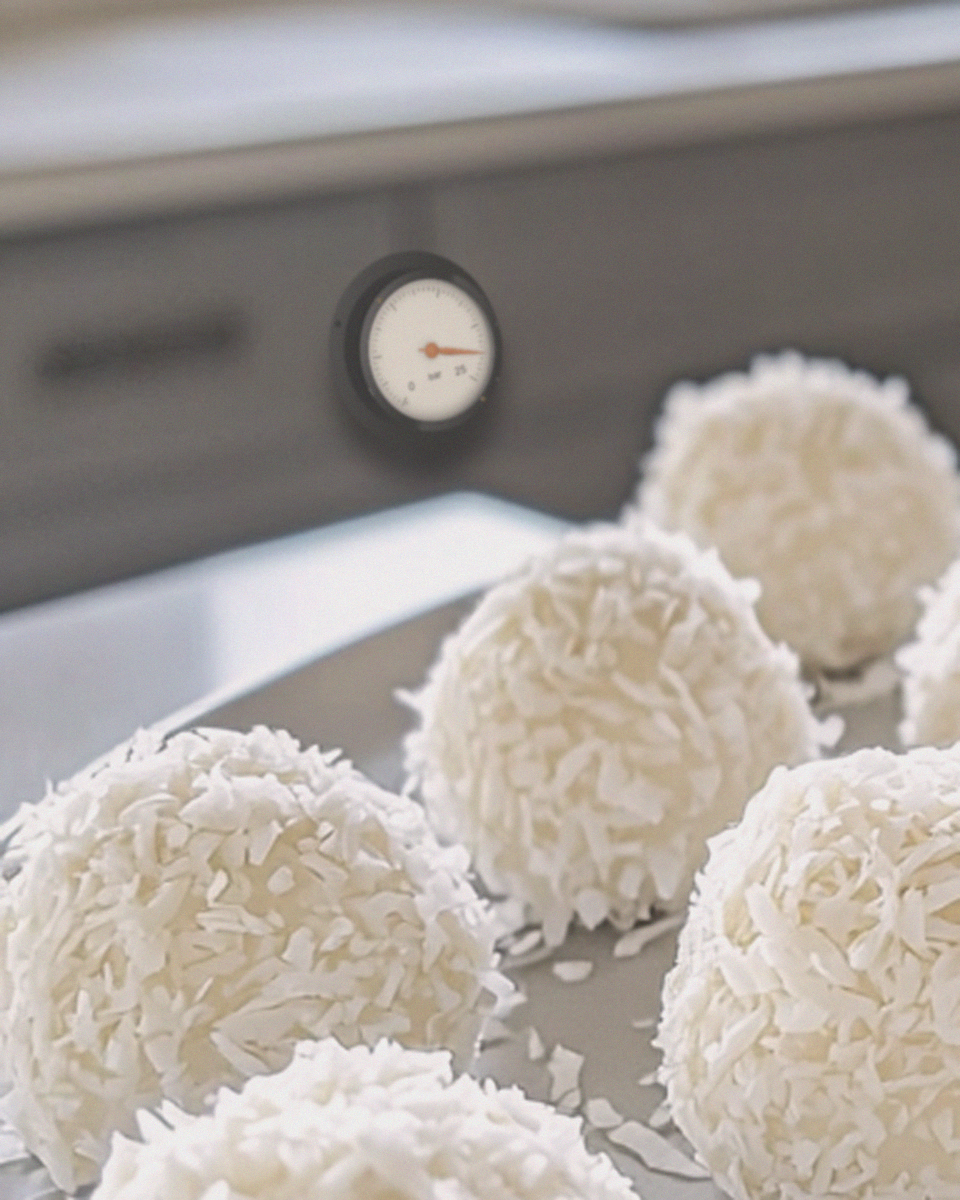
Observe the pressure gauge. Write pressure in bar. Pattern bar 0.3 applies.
bar 22.5
